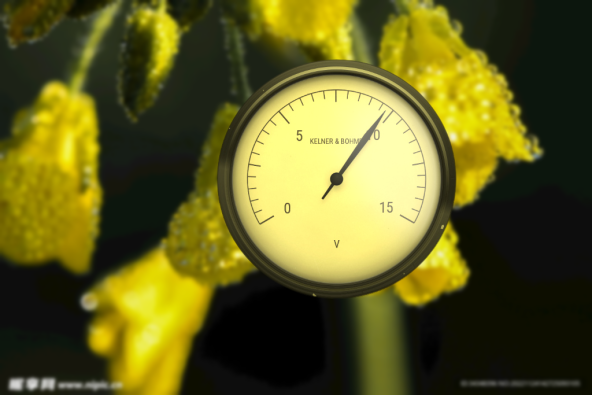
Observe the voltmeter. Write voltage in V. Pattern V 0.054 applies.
V 9.75
